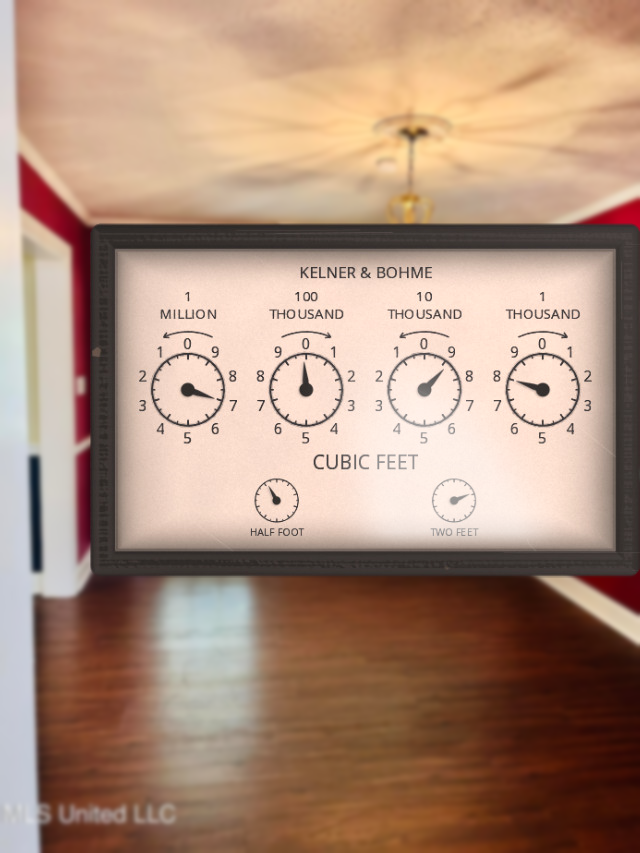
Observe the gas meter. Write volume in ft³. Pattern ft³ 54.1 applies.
ft³ 698800
